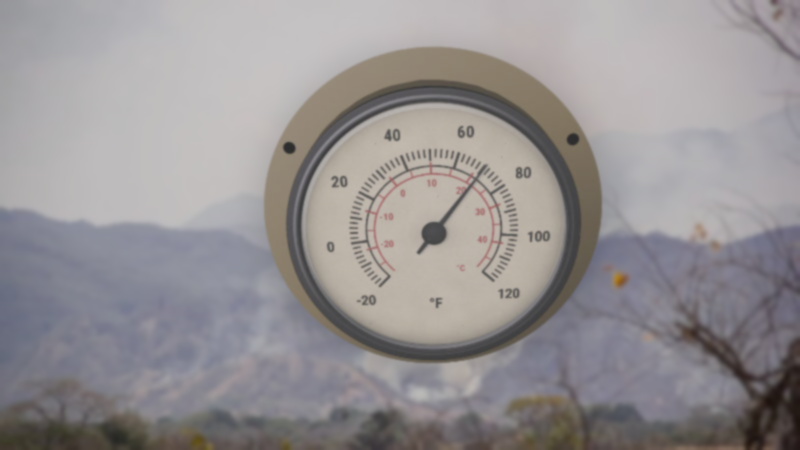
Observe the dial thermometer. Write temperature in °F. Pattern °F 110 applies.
°F 70
